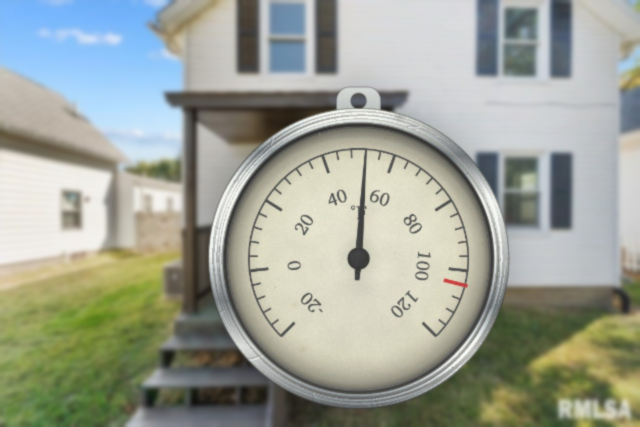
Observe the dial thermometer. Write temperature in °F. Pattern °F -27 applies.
°F 52
